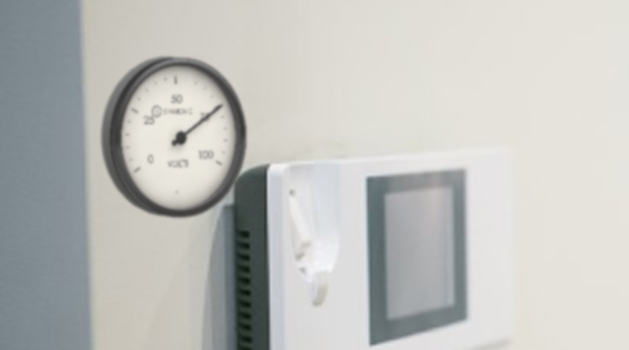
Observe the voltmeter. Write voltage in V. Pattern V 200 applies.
V 75
